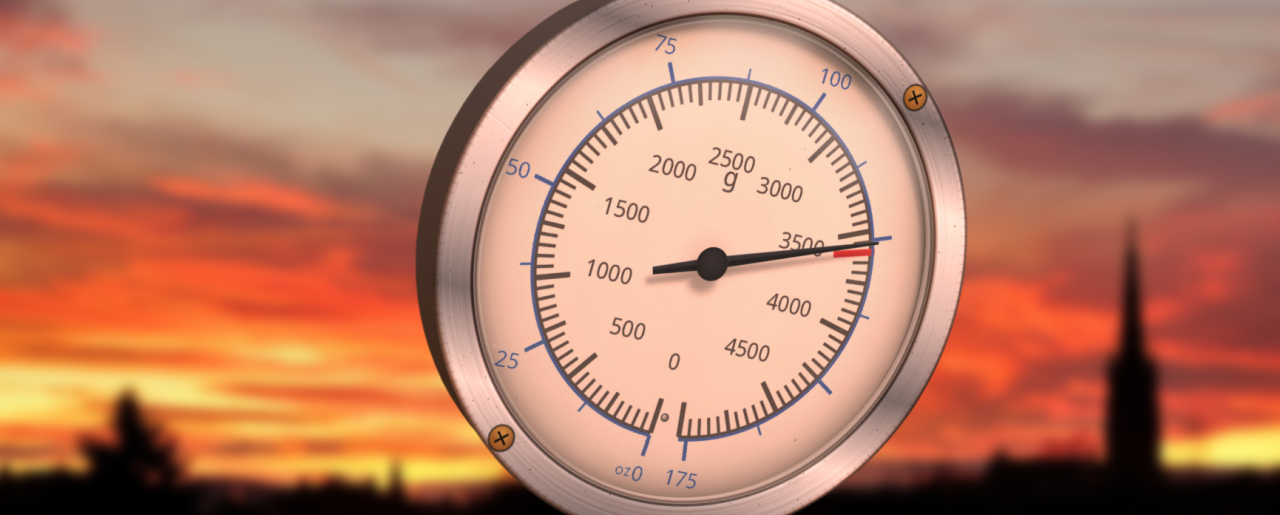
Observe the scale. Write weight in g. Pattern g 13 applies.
g 3550
